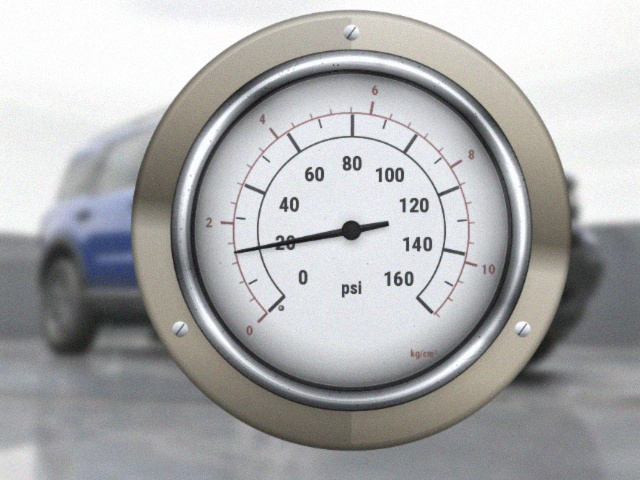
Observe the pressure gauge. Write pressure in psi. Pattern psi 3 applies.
psi 20
